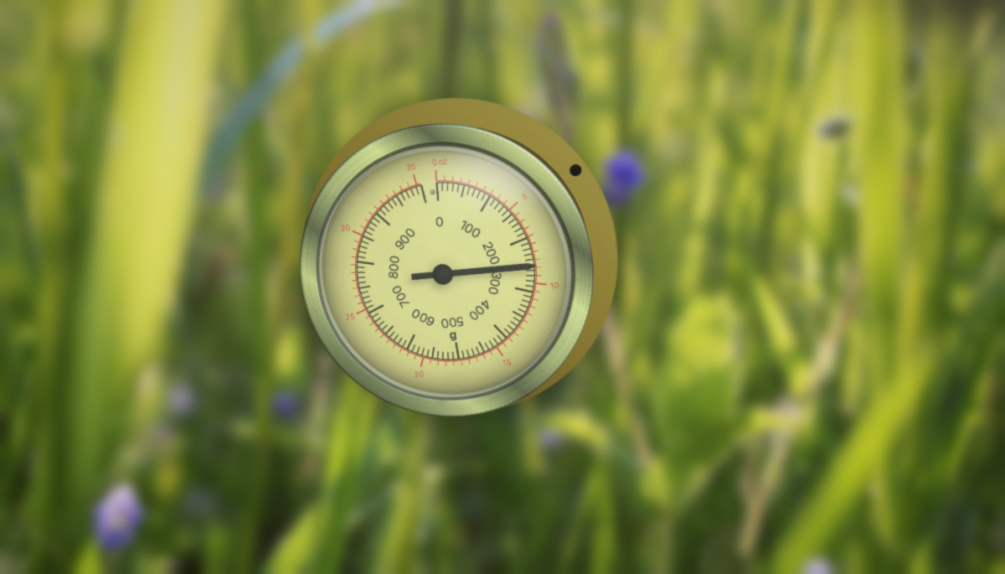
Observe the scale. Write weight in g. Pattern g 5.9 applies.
g 250
